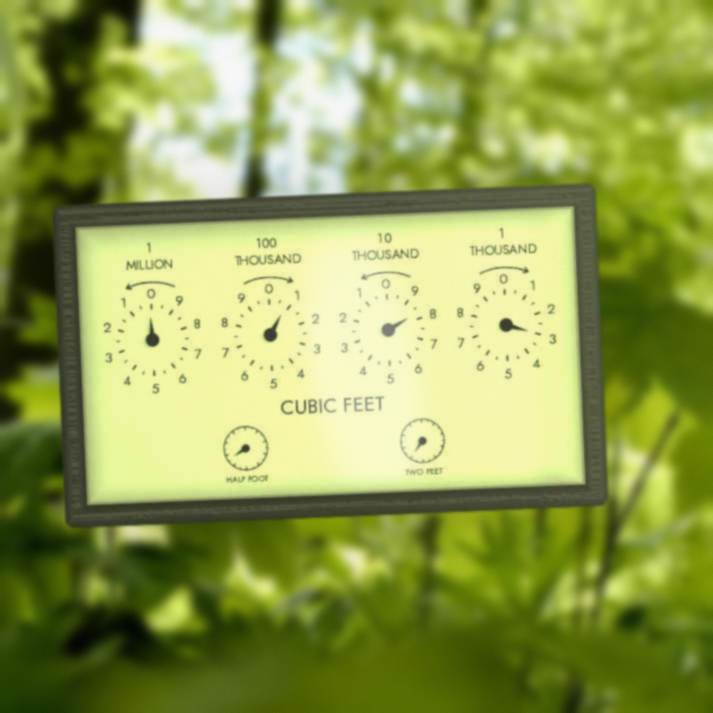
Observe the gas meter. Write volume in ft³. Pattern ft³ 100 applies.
ft³ 8300
